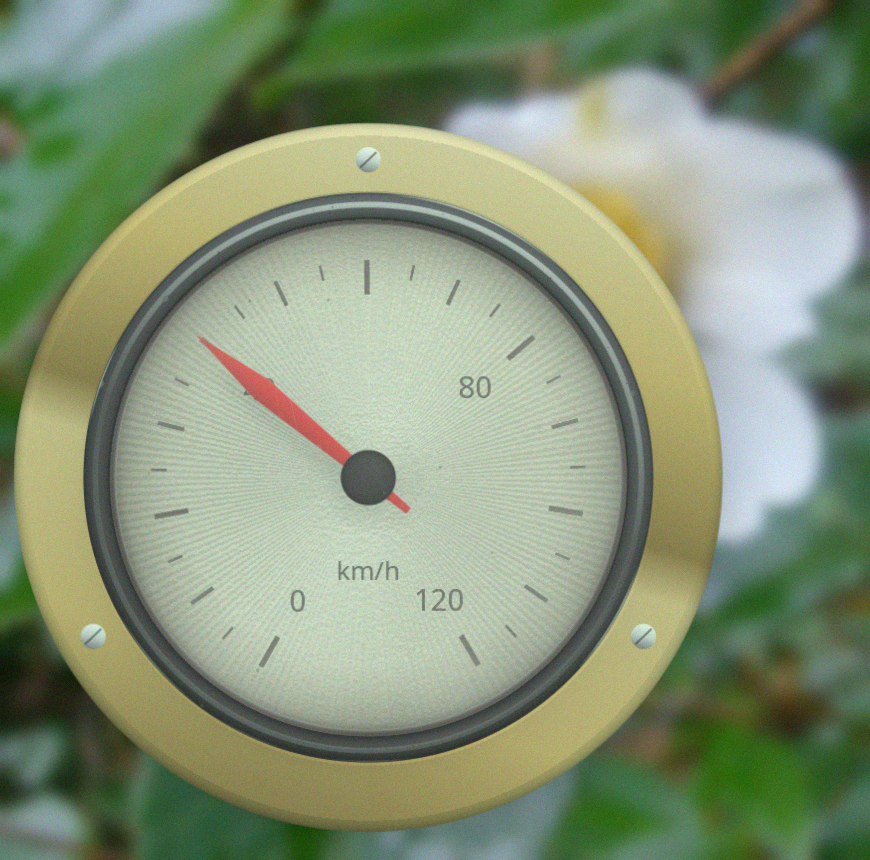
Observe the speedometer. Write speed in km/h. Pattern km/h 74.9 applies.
km/h 40
